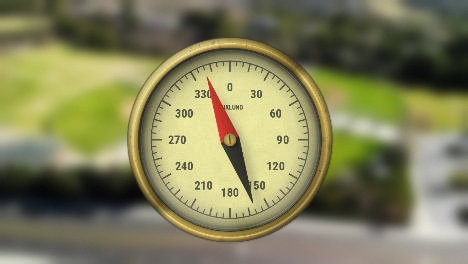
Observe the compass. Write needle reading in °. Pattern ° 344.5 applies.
° 340
